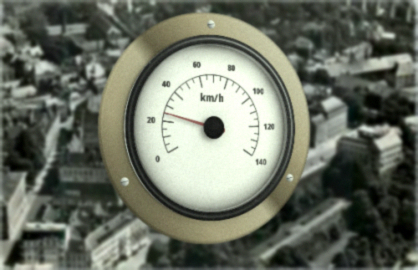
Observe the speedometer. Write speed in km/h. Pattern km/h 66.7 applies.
km/h 25
